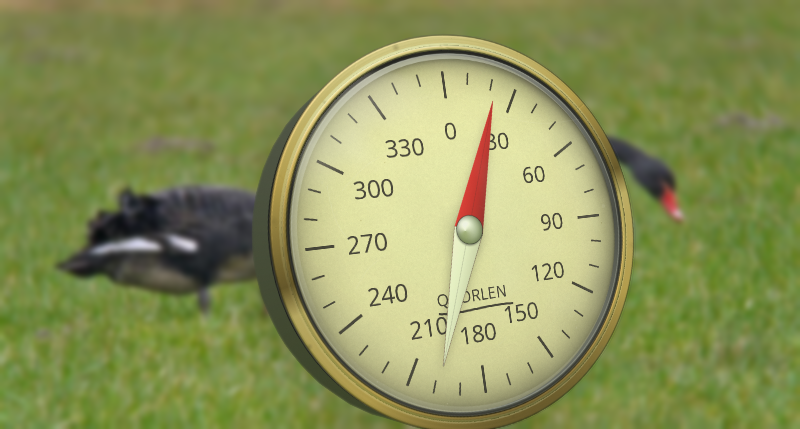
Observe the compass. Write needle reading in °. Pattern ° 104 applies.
° 20
